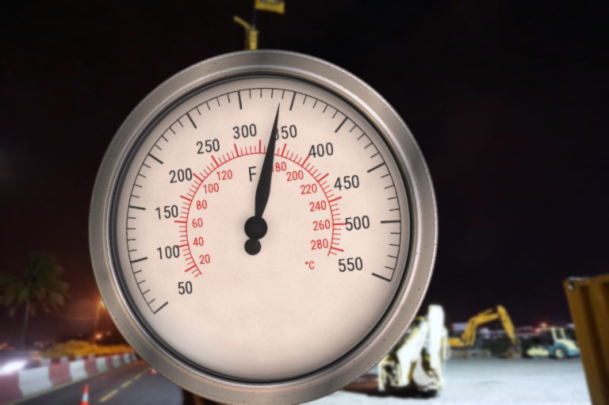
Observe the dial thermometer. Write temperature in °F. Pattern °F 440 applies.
°F 340
